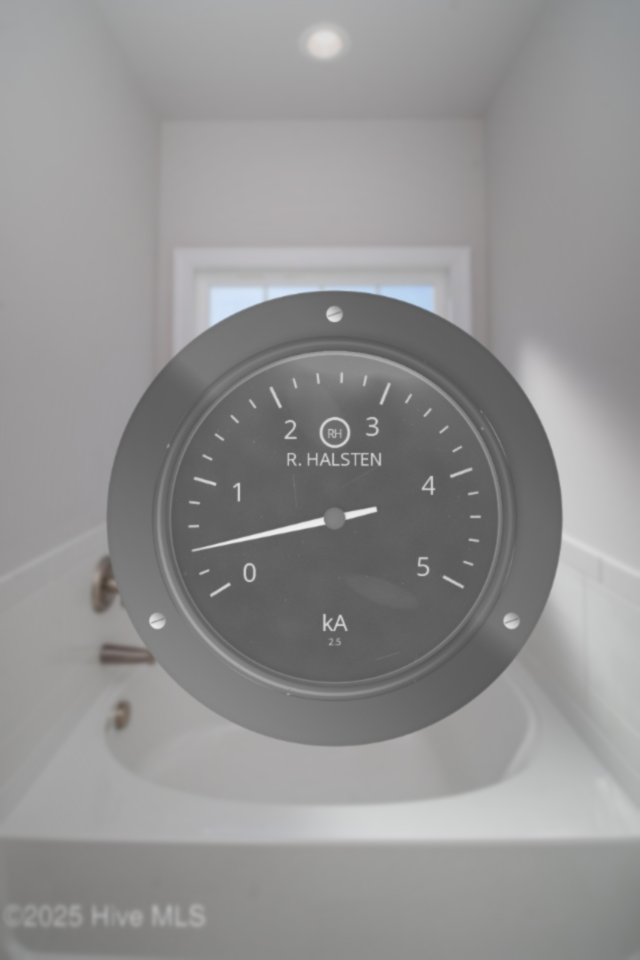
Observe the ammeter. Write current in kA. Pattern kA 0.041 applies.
kA 0.4
